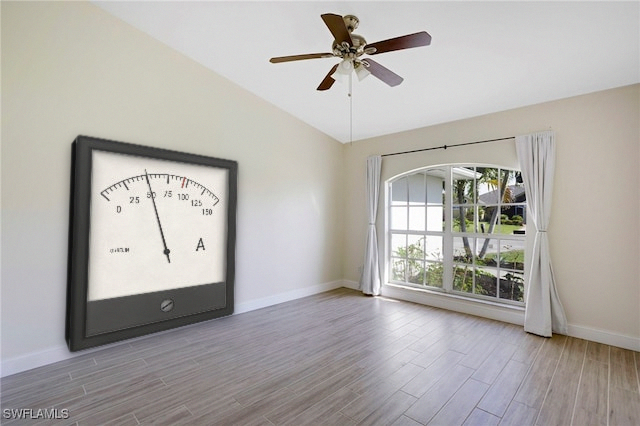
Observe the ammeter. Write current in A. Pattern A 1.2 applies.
A 50
